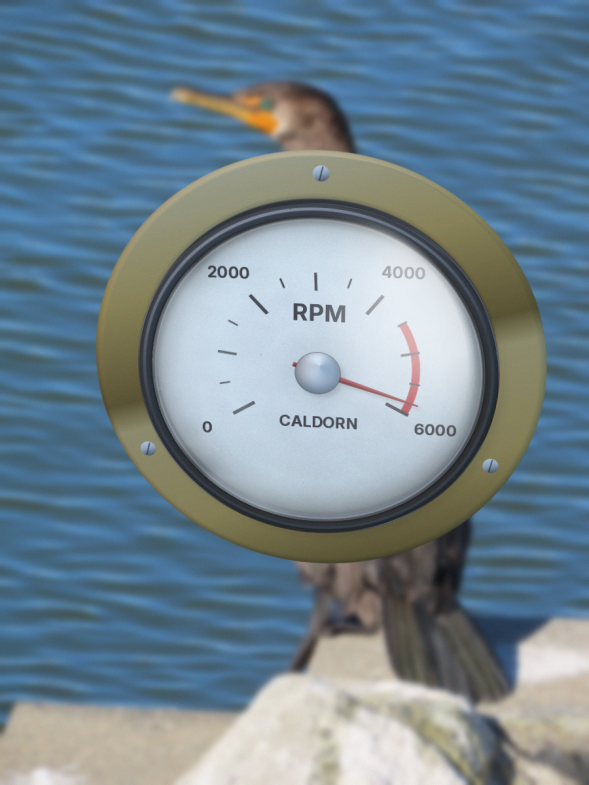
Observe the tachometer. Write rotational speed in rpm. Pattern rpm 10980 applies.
rpm 5750
